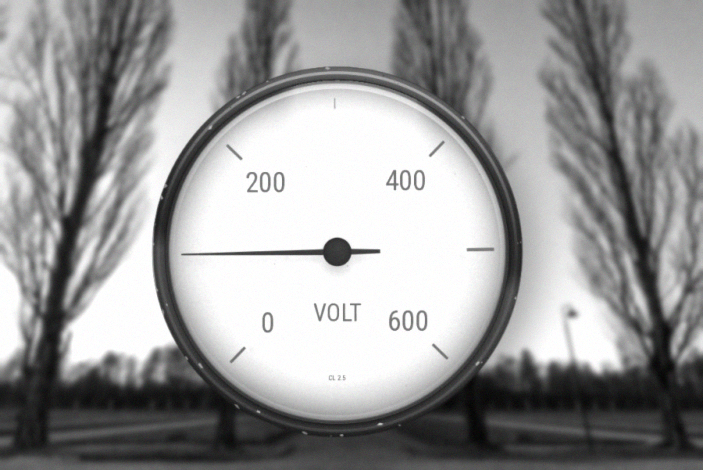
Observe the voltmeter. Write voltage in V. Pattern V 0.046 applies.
V 100
